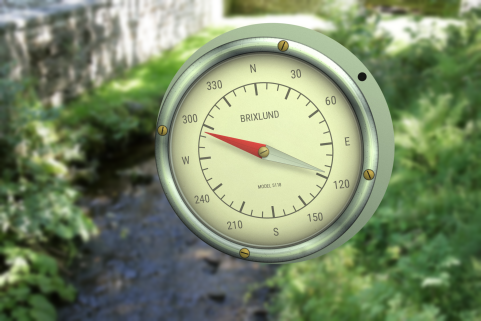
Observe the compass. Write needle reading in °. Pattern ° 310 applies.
° 295
